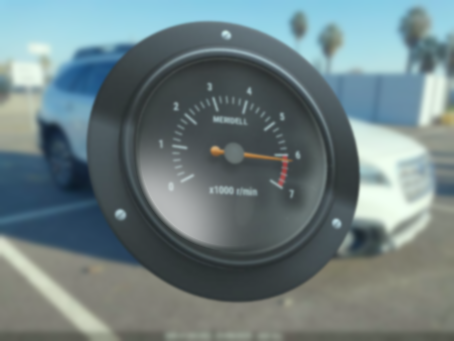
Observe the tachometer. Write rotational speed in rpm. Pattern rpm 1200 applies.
rpm 6200
